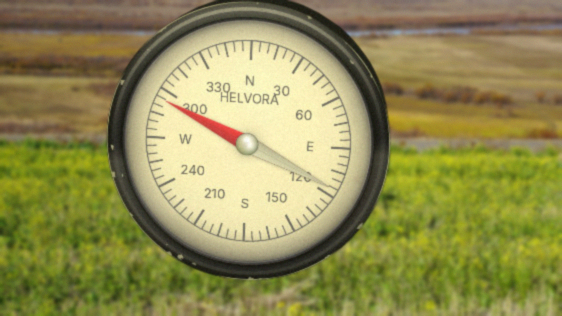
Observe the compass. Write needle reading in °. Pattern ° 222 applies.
° 295
